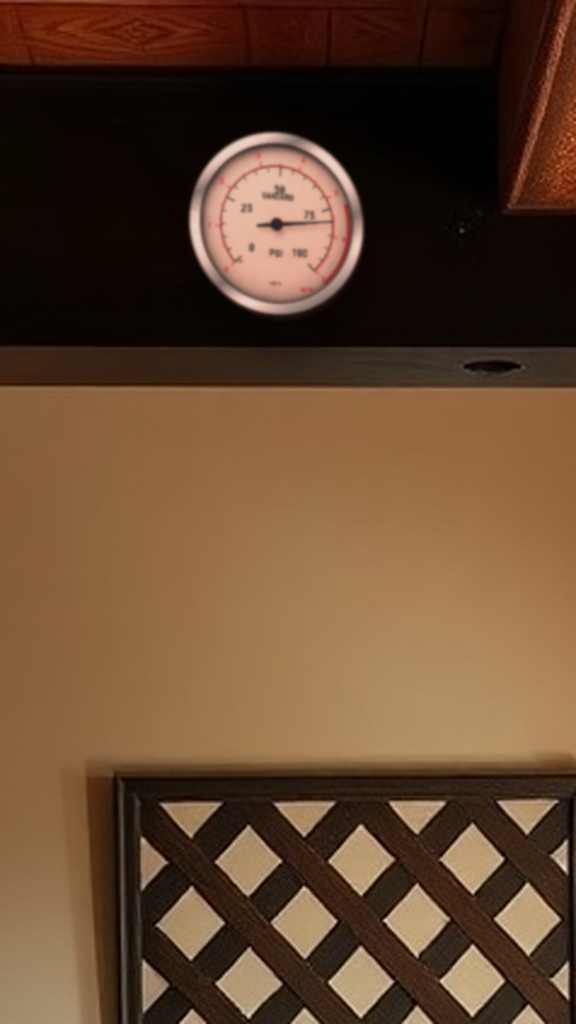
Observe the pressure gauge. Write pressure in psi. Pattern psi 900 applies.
psi 80
